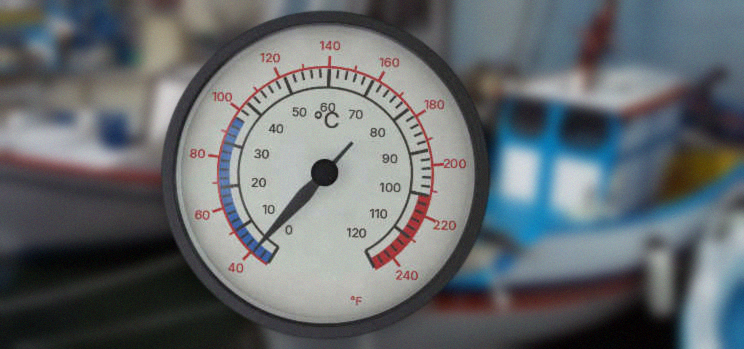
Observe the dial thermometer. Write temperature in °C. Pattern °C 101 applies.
°C 4
